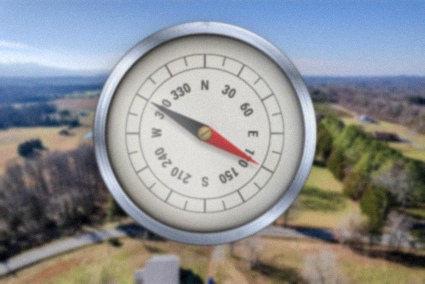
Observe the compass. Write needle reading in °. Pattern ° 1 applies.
° 120
